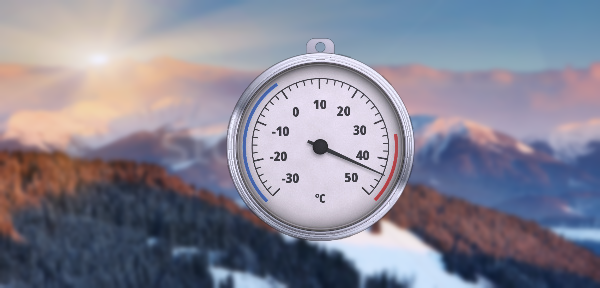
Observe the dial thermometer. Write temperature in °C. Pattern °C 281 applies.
°C 44
